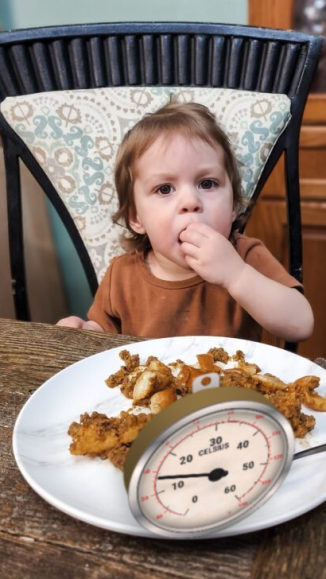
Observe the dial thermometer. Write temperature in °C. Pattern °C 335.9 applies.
°C 15
